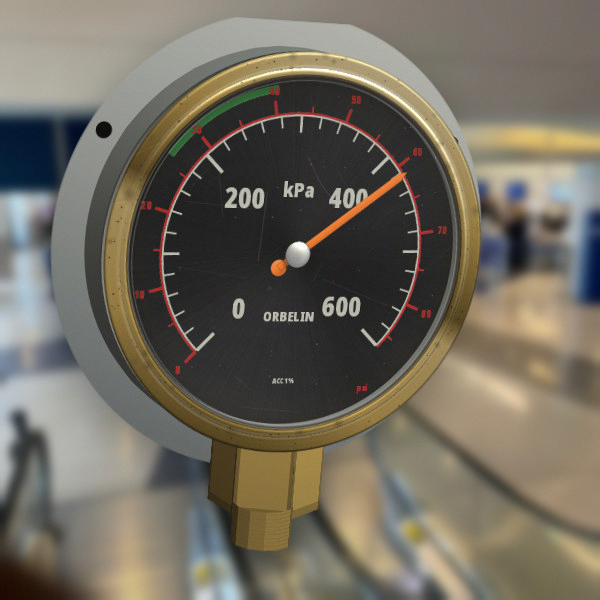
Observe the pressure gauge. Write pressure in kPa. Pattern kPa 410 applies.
kPa 420
